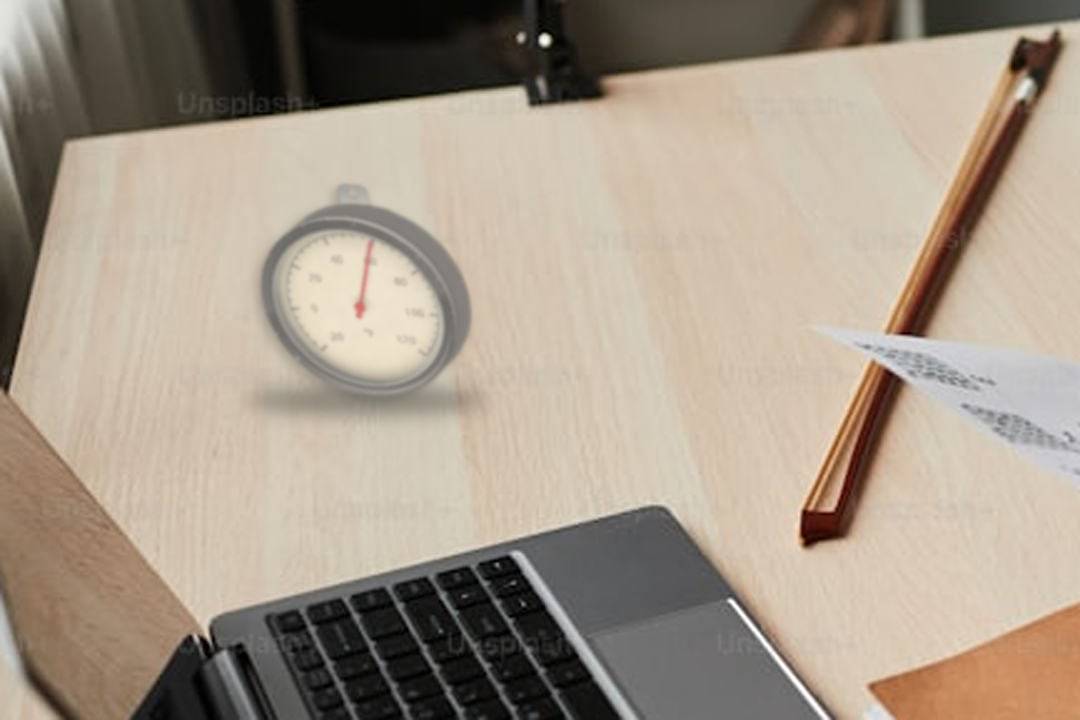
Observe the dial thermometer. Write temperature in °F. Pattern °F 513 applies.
°F 60
